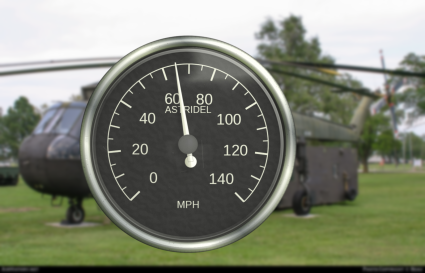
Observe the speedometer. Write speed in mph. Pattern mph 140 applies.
mph 65
